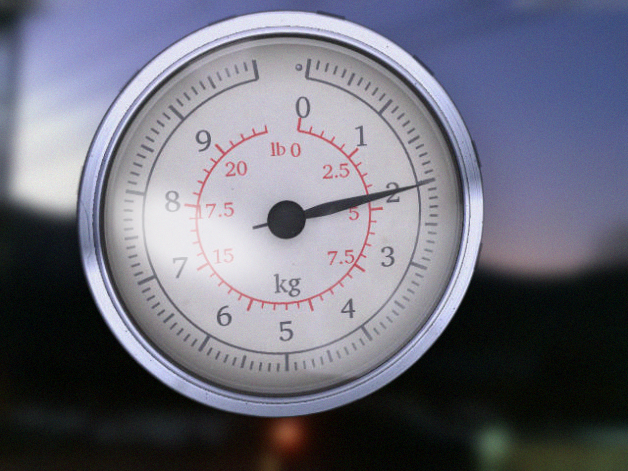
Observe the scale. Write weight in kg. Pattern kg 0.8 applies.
kg 2
